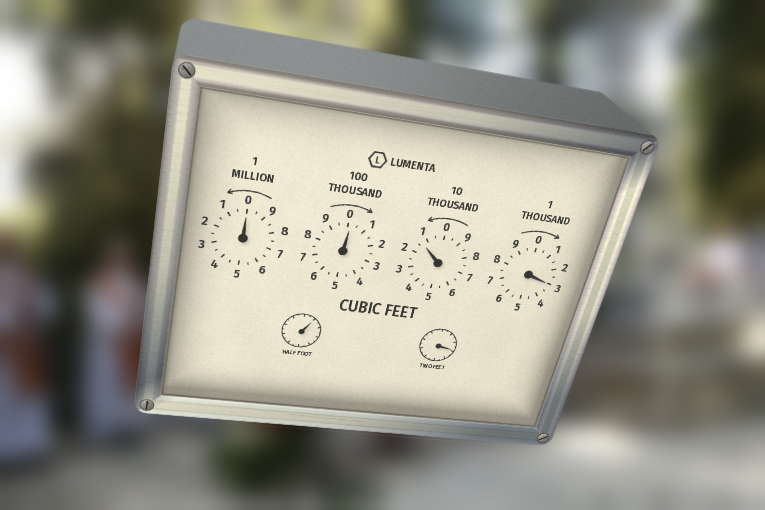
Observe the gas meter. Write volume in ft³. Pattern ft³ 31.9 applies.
ft³ 1300
